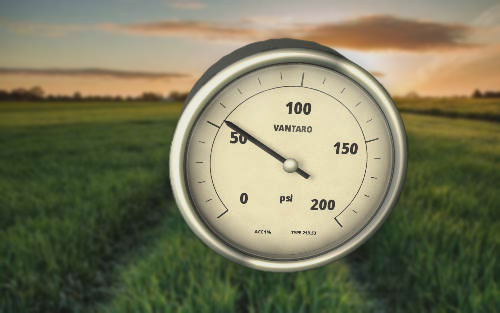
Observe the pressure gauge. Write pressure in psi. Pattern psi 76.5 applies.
psi 55
